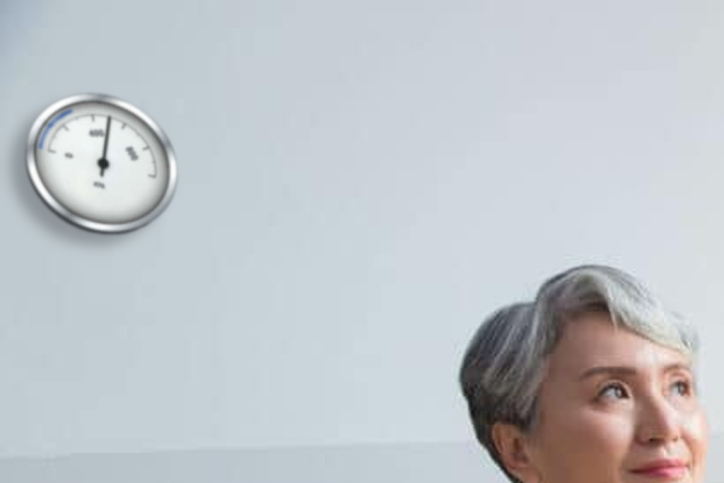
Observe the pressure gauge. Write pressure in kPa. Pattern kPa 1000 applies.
kPa 500
